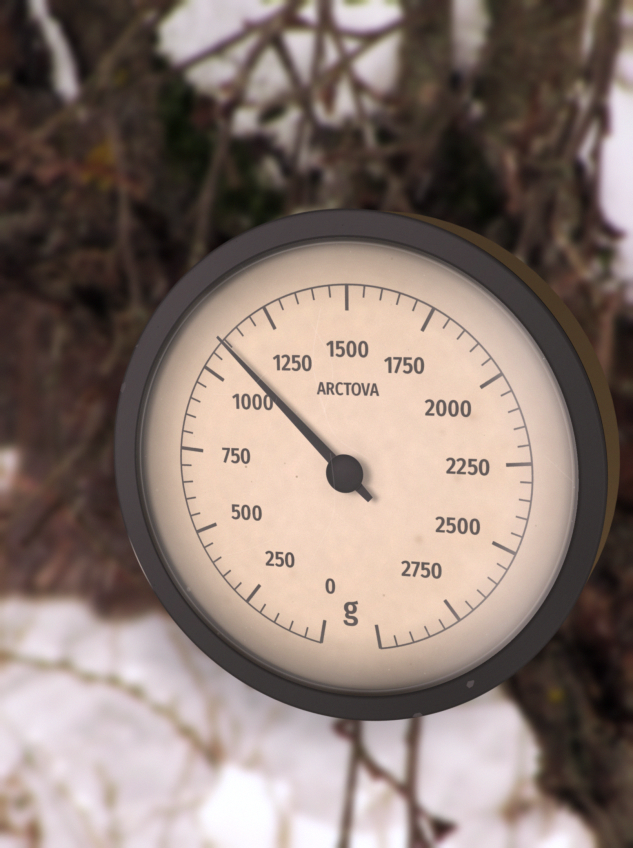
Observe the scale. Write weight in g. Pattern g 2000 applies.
g 1100
